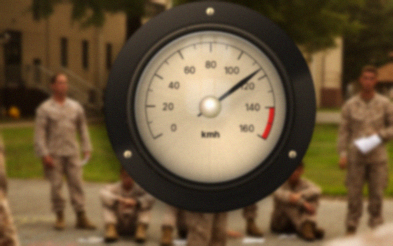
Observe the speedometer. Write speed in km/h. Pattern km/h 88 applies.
km/h 115
